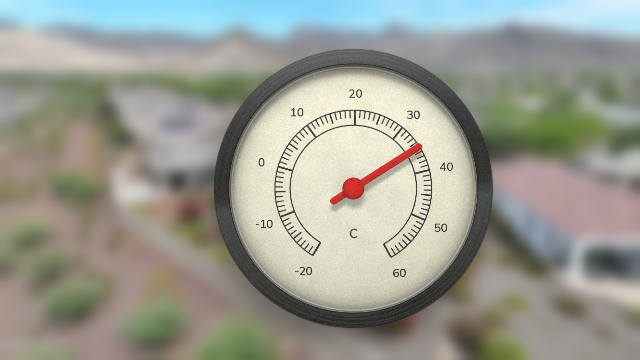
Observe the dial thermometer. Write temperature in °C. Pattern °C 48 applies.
°C 35
